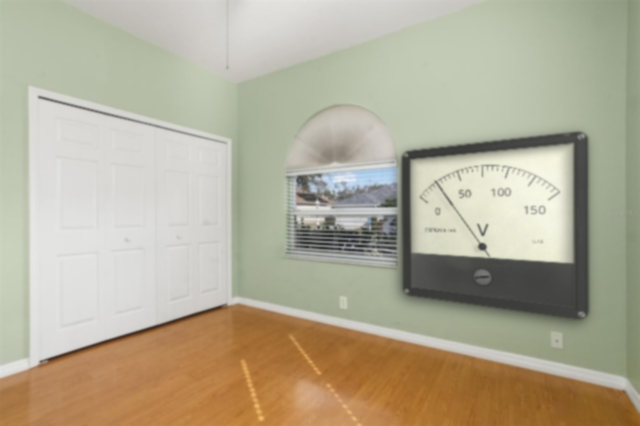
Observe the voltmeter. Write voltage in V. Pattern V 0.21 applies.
V 25
